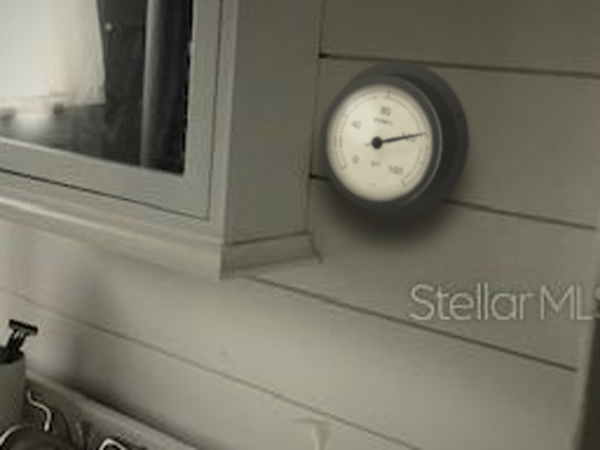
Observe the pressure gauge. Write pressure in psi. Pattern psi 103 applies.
psi 120
